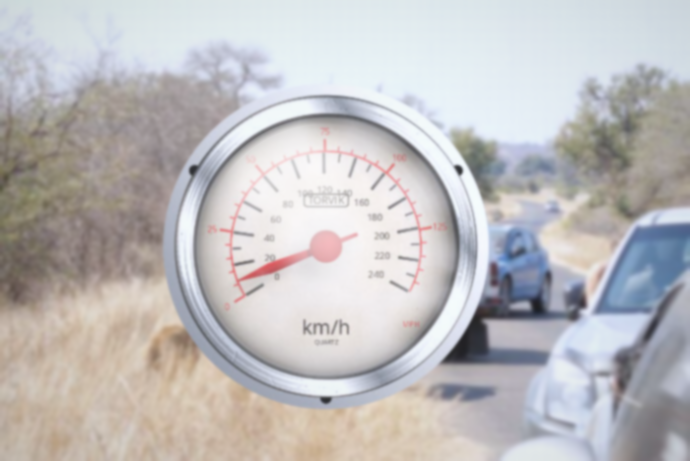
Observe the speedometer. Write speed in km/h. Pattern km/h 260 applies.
km/h 10
